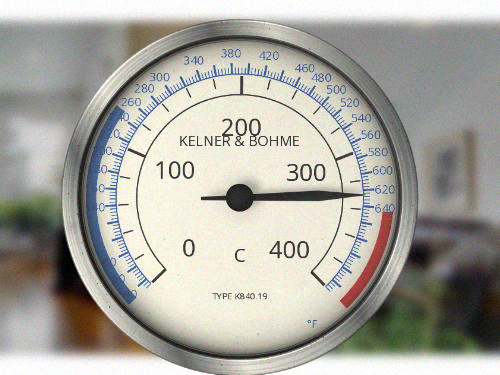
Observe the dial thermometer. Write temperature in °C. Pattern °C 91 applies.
°C 330
